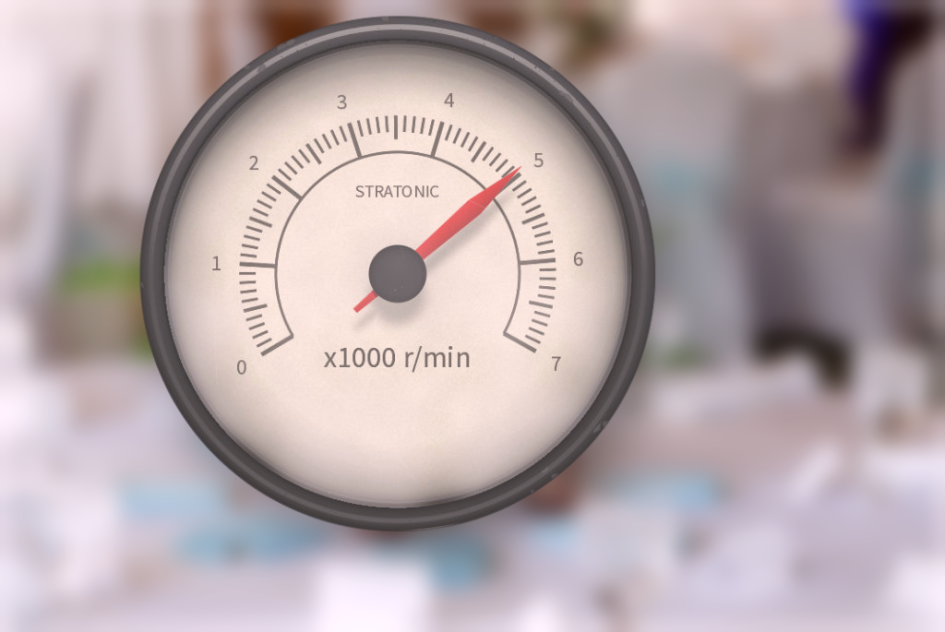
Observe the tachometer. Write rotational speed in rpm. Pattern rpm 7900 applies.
rpm 4950
